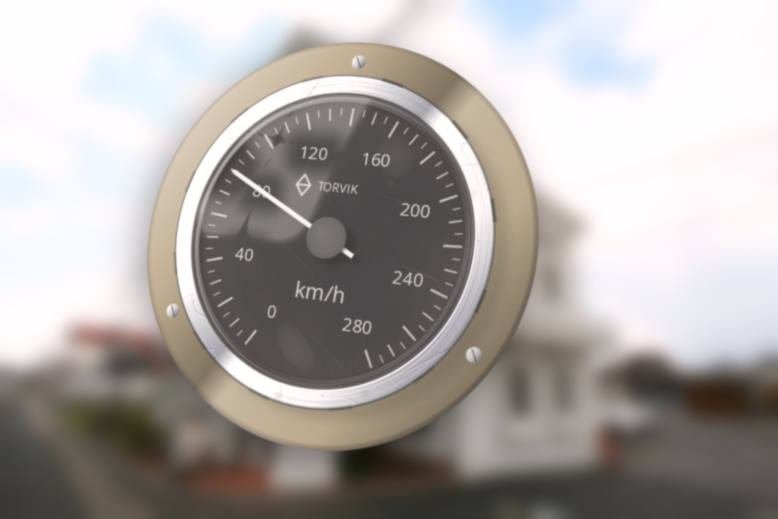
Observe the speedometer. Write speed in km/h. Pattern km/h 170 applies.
km/h 80
